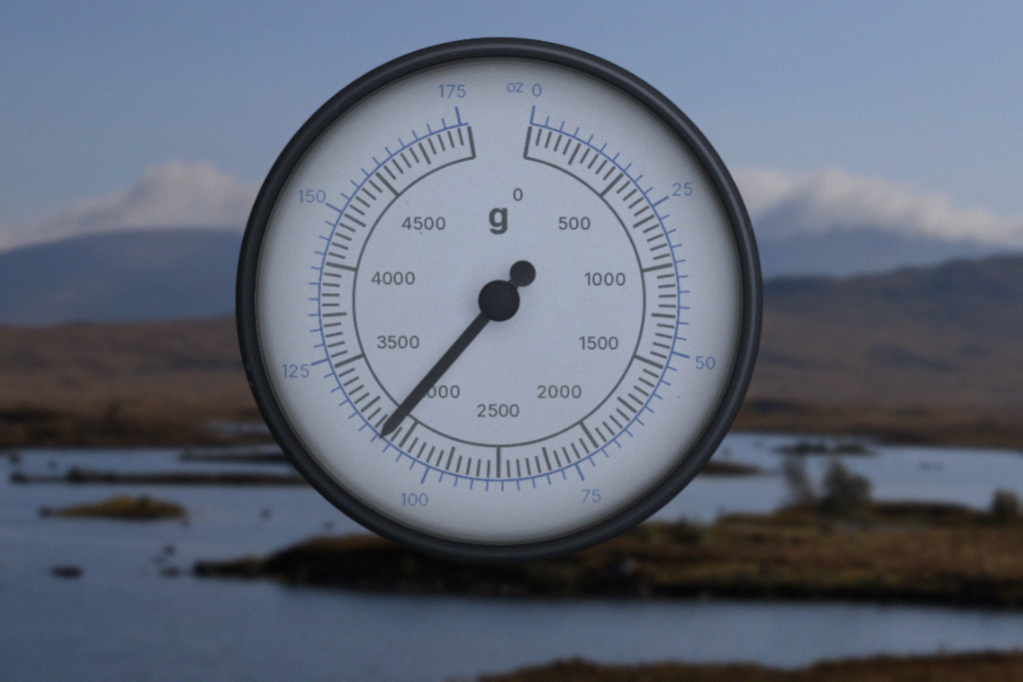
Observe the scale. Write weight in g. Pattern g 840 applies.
g 3100
